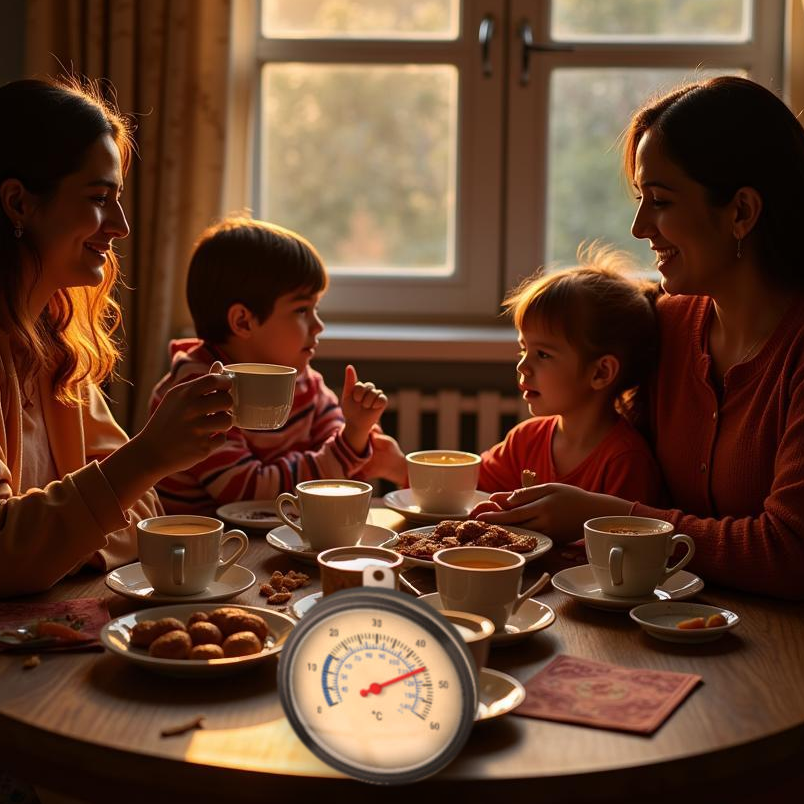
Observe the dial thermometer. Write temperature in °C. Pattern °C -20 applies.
°C 45
